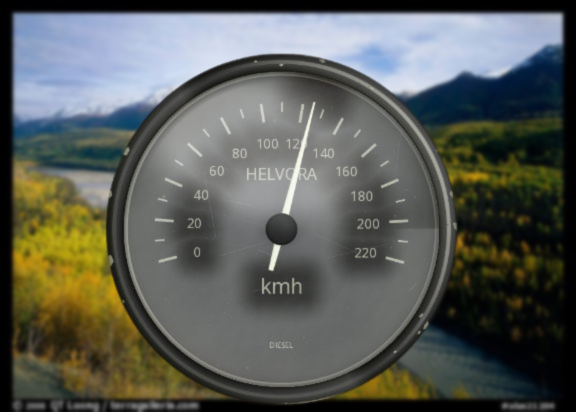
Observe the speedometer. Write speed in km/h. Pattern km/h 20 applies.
km/h 125
